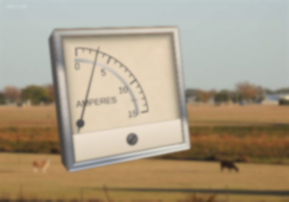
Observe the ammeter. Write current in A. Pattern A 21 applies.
A 3
